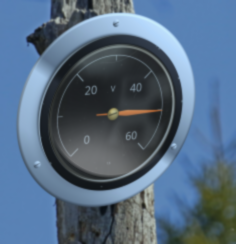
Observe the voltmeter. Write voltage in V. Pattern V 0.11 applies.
V 50
